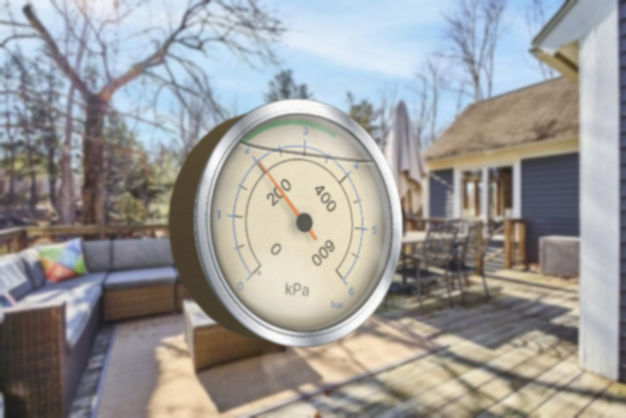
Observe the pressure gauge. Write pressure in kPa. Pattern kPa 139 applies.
kPa 200
